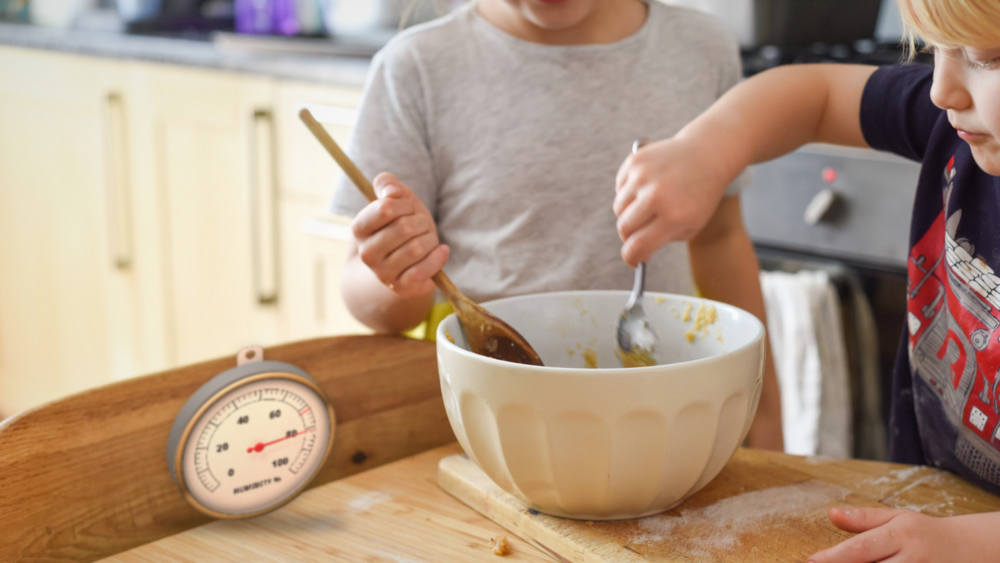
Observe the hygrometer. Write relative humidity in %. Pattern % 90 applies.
% 80
